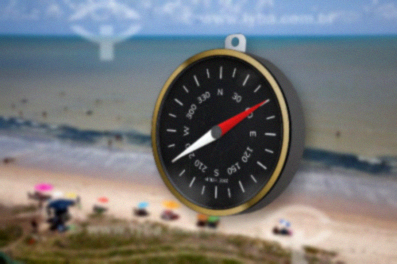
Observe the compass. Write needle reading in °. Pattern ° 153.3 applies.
° 60
